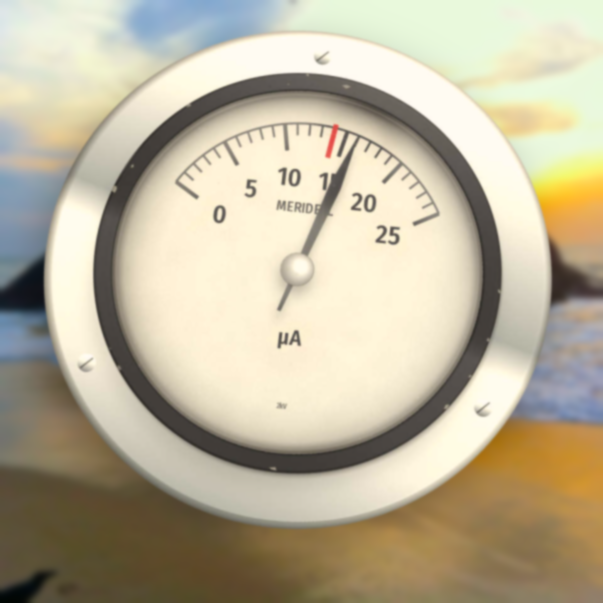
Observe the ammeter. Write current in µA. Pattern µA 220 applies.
µA 16
